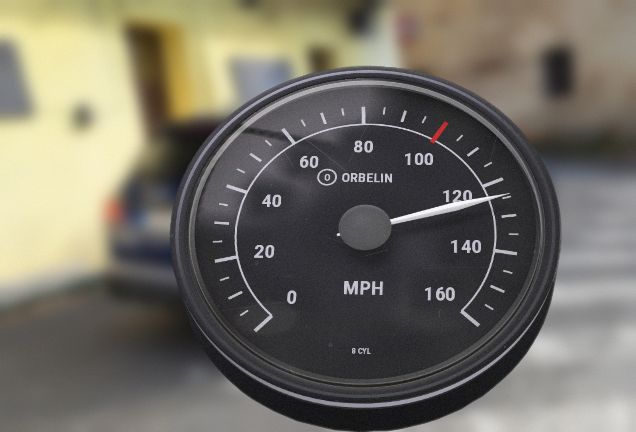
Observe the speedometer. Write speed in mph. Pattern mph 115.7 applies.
mph 125
